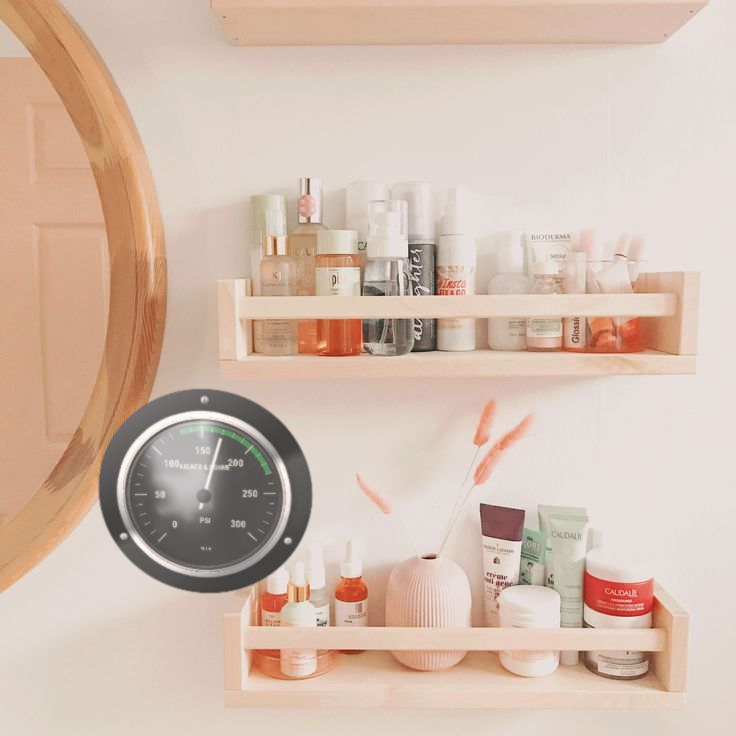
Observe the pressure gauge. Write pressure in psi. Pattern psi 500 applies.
psi 170
